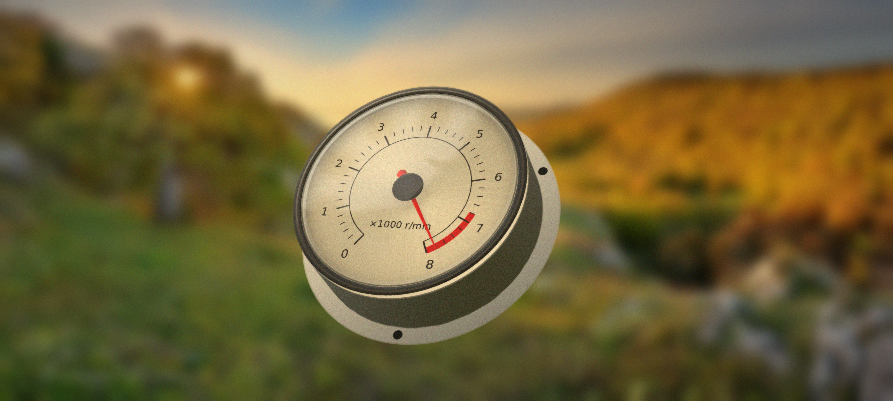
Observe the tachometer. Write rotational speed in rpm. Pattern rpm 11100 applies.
rpm 7800
